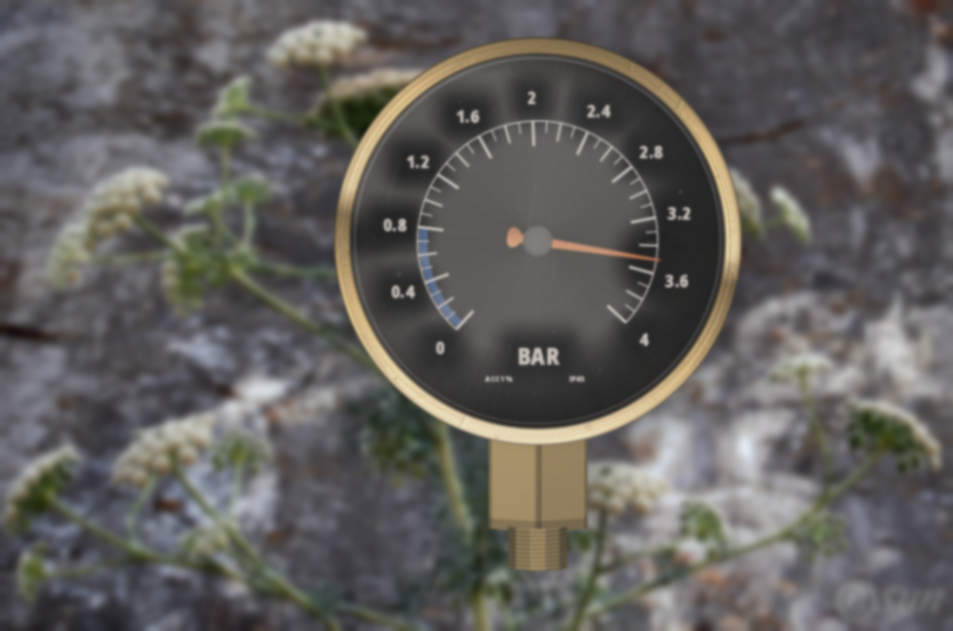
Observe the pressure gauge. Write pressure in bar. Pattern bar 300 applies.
bar 3.5
